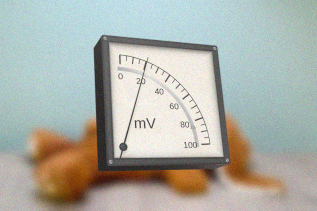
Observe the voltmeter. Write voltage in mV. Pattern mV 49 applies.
mV 20
